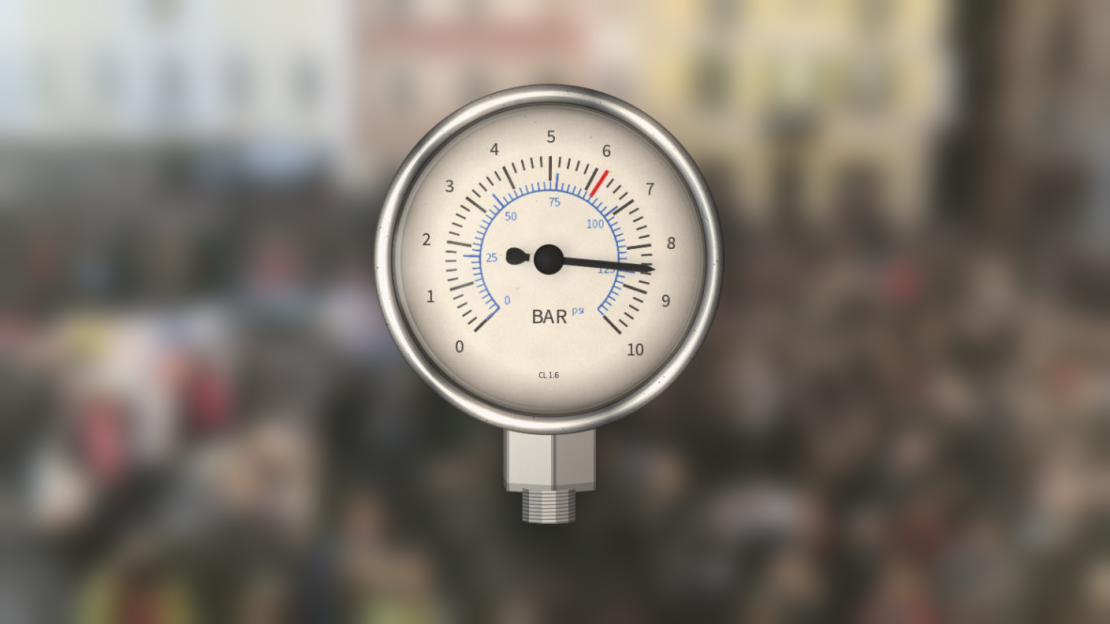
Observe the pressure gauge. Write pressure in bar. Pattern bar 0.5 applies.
bar 8.5
